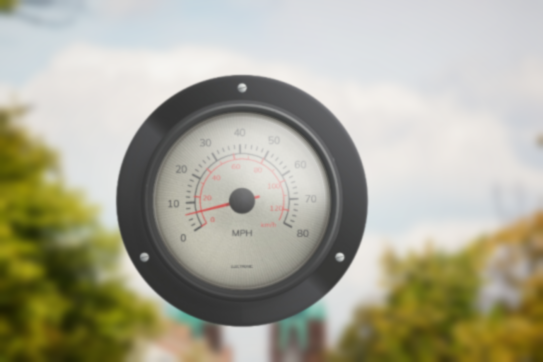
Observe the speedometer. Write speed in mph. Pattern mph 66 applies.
mph 6
